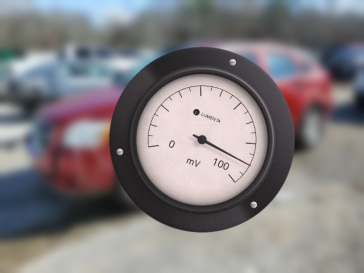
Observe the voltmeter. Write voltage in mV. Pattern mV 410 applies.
mV 90
